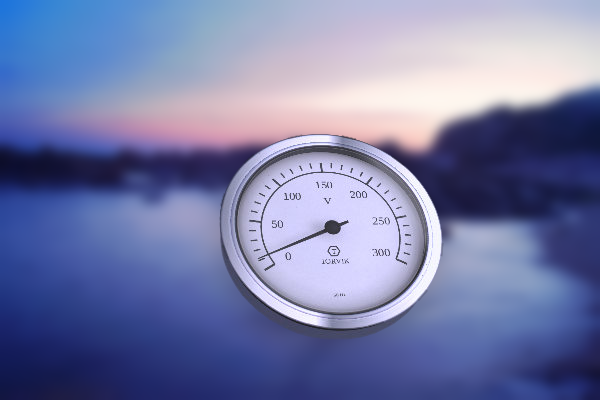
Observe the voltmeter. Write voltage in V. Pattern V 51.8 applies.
V 10
